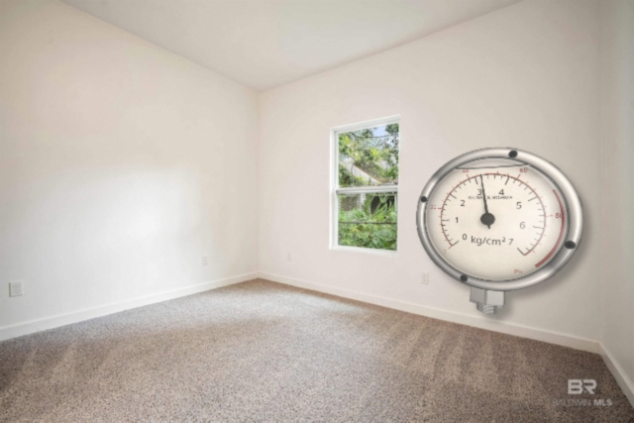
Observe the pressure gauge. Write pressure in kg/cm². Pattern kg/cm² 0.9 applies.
kg/cm² 3.2
